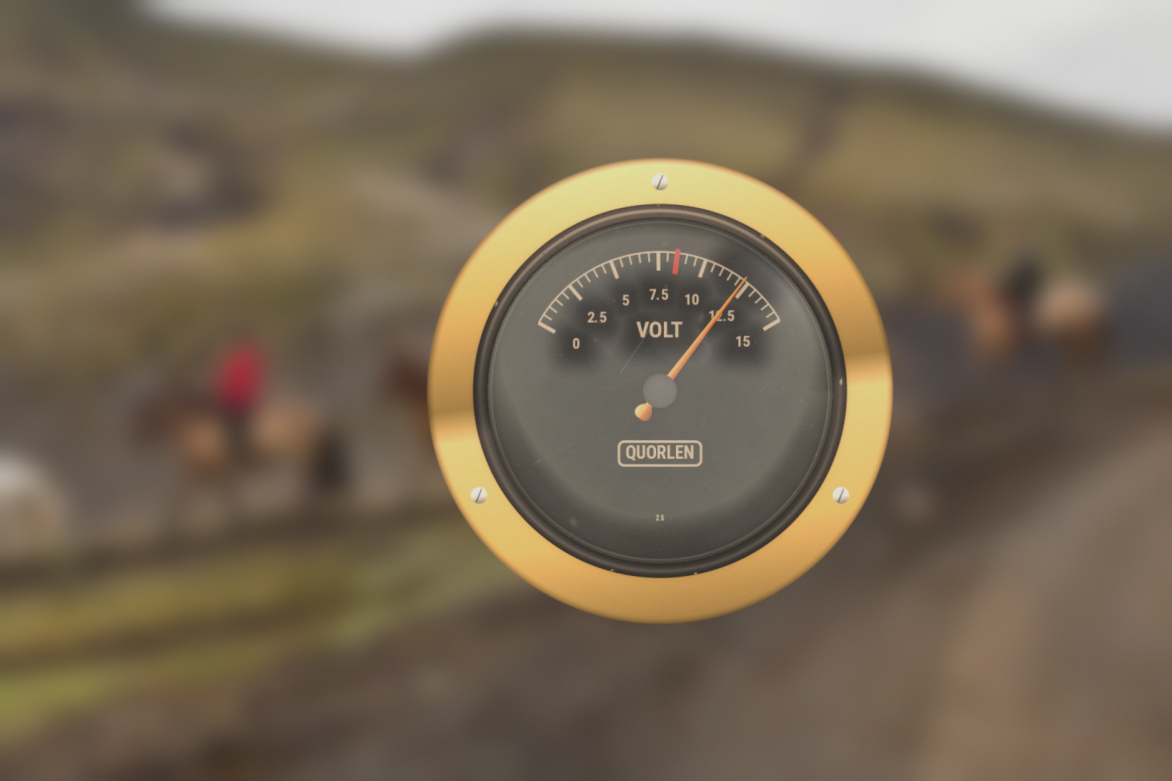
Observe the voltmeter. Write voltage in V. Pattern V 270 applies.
V 12.25
